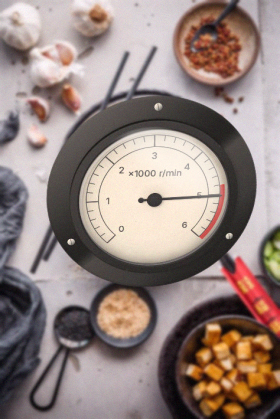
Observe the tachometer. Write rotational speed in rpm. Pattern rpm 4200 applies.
rpm 5000
